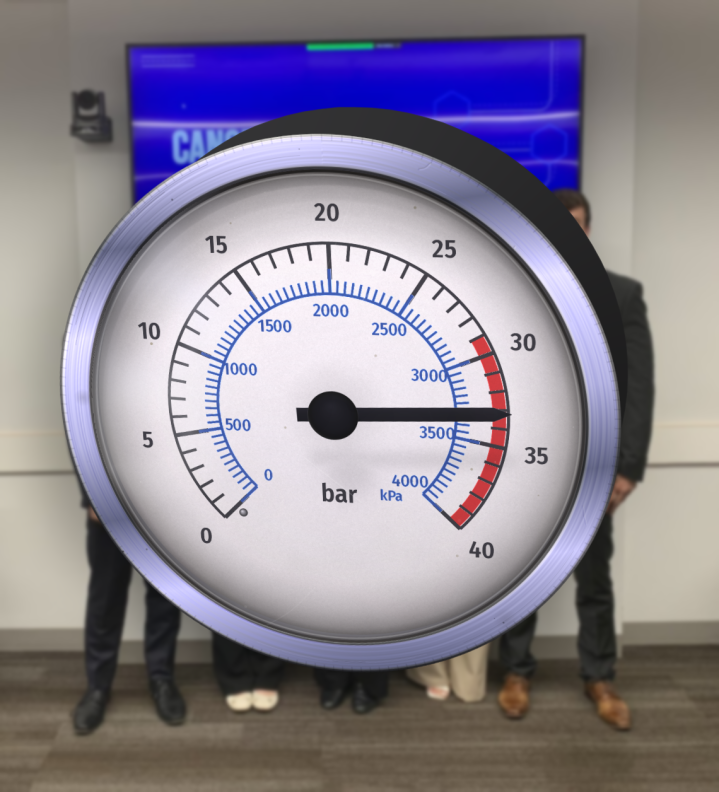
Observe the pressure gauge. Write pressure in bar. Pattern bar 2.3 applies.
bar 33
